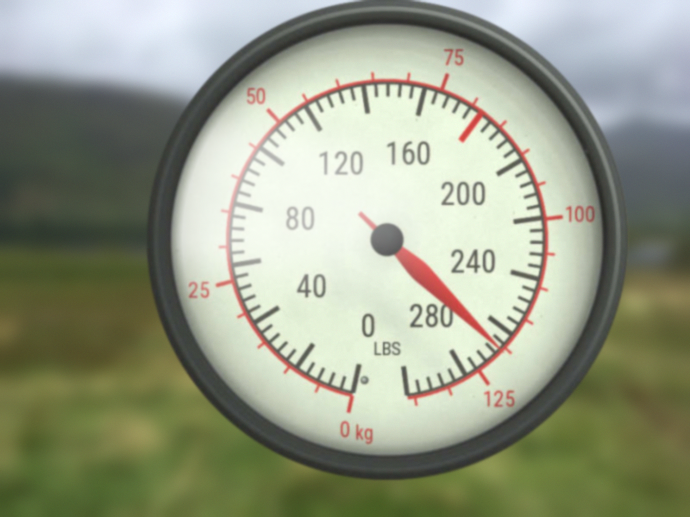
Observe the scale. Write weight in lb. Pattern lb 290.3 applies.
lb 266
